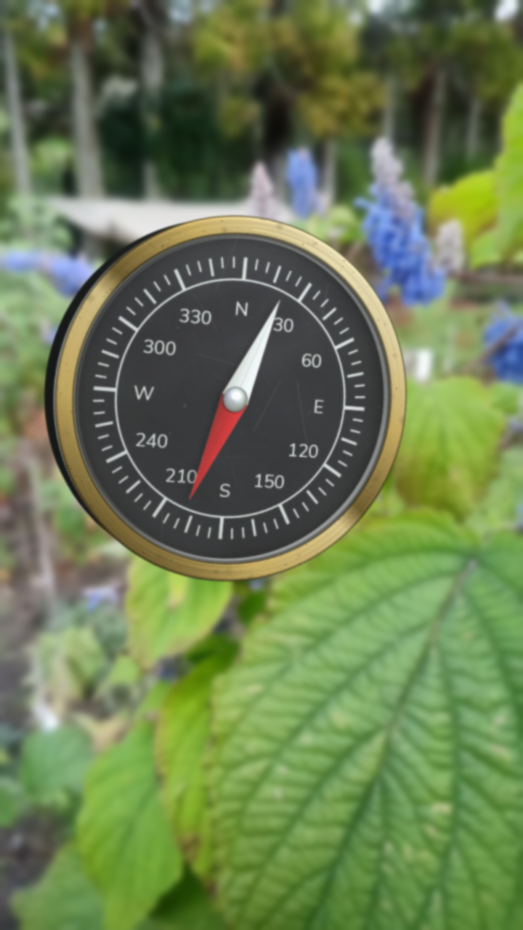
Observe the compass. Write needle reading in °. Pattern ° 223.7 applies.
° 200
